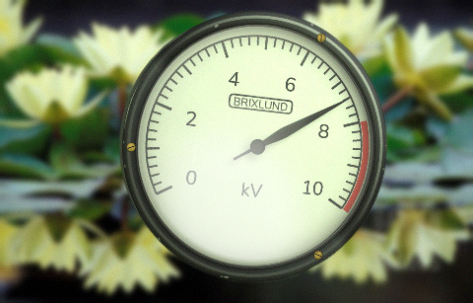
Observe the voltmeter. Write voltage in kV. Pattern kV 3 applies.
kV 7.4
